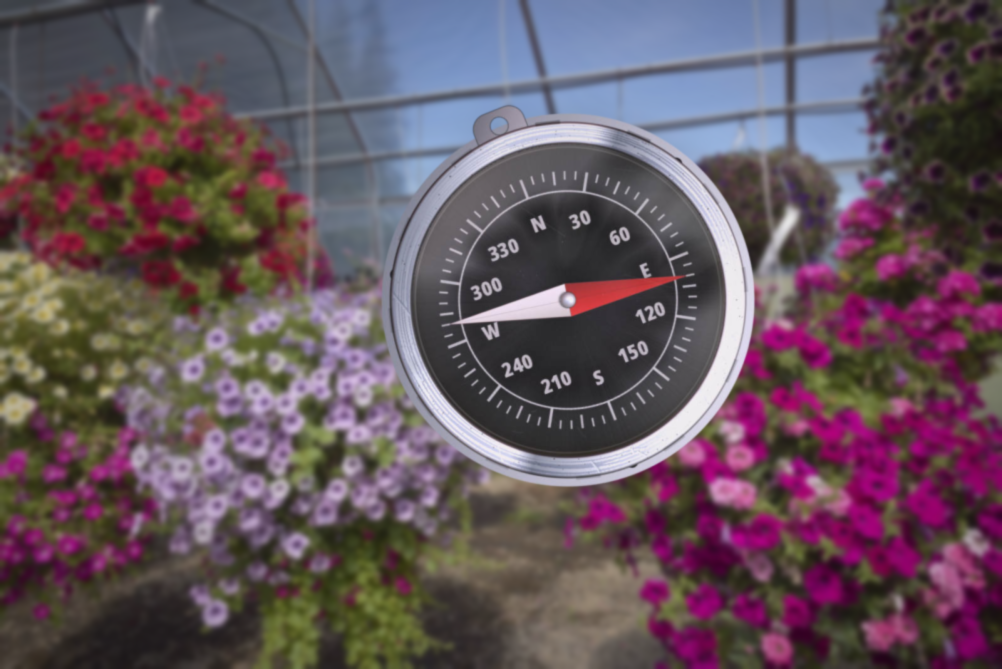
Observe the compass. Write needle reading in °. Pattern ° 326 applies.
° 100
